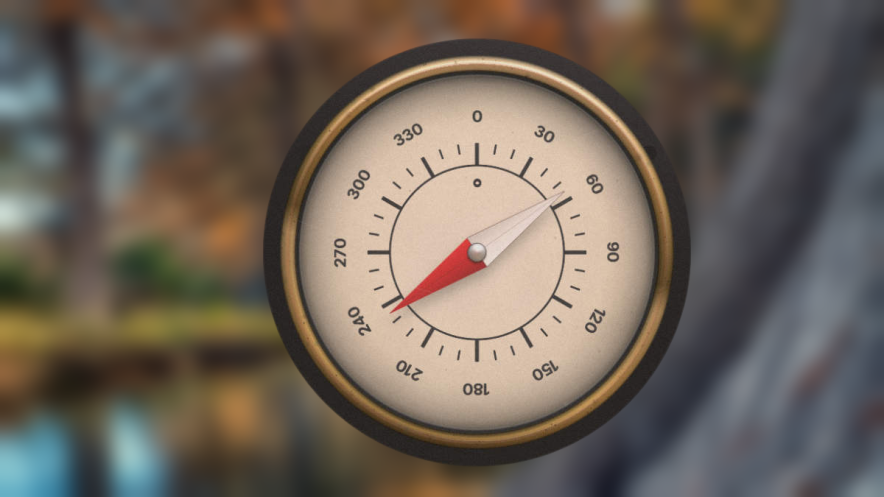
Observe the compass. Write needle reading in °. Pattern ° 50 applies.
° 235
